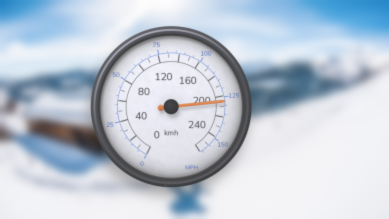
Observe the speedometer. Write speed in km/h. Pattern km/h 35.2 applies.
km/h 205
